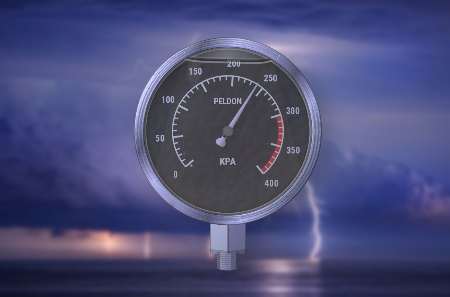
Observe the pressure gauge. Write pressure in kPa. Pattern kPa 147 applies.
kPa 240
